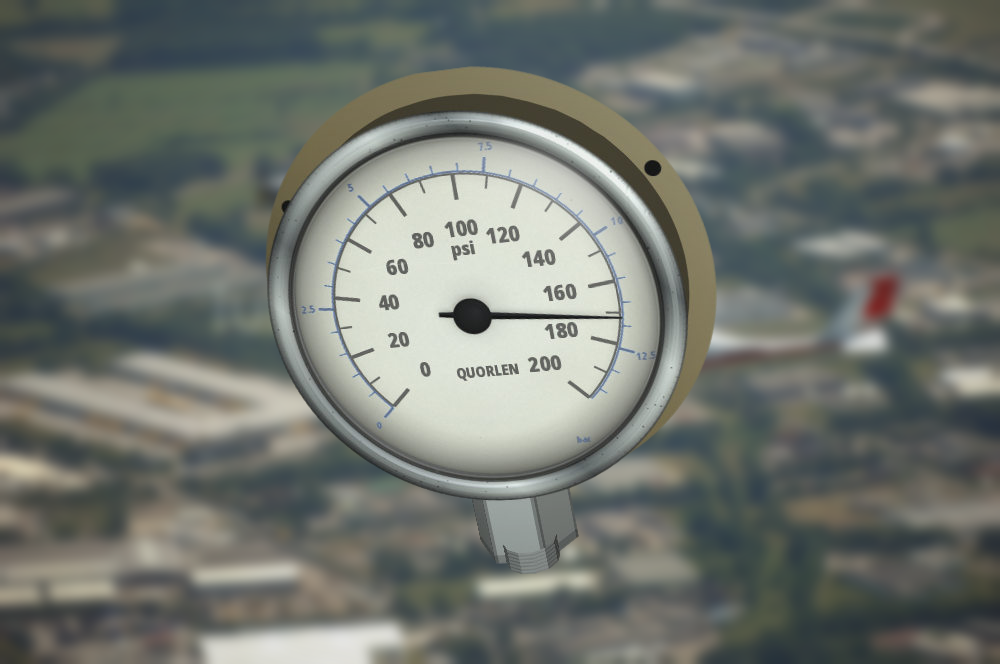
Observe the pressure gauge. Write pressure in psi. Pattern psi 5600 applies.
psi 170
